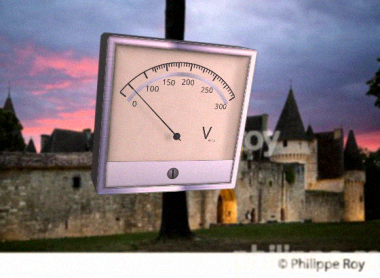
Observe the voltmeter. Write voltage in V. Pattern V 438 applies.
V 50
